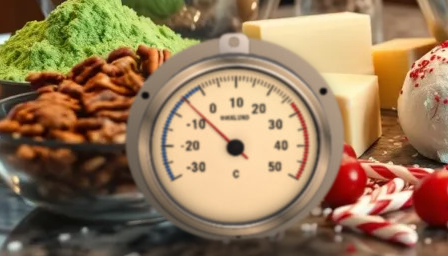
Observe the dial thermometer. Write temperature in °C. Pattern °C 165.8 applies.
°C -5
